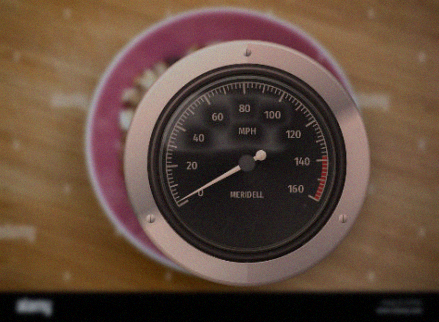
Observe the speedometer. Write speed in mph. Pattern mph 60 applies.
mph 2
